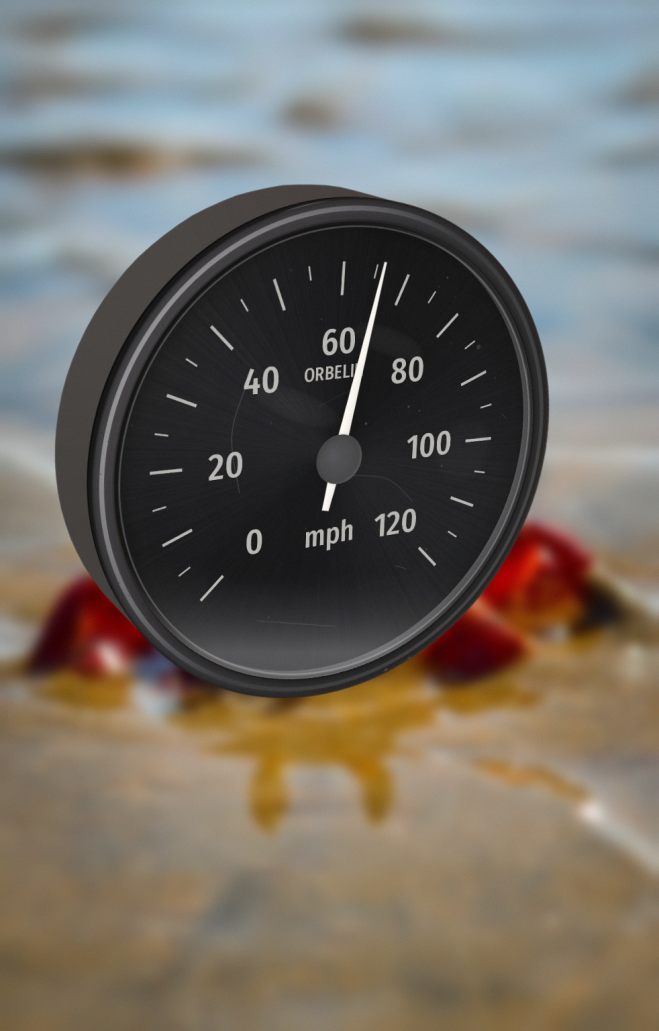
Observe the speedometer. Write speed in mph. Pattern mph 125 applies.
mph 65
